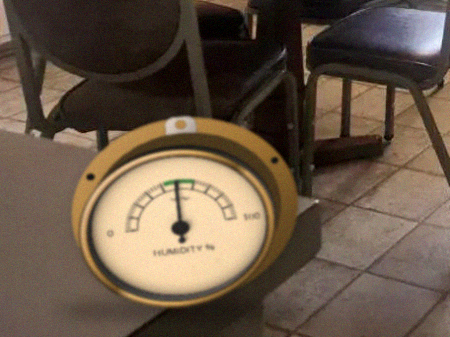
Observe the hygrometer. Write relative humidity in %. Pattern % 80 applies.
% 50
